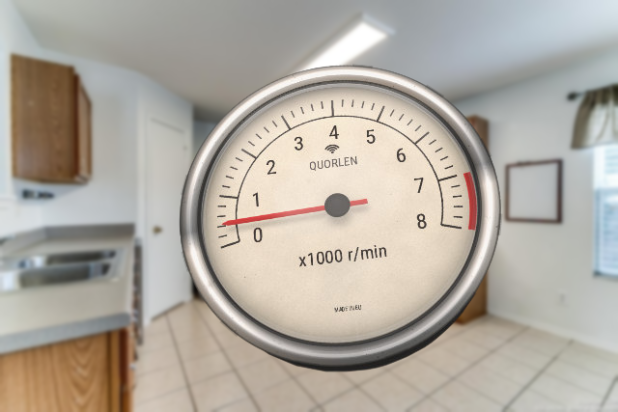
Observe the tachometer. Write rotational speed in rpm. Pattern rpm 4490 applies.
rpm 400
